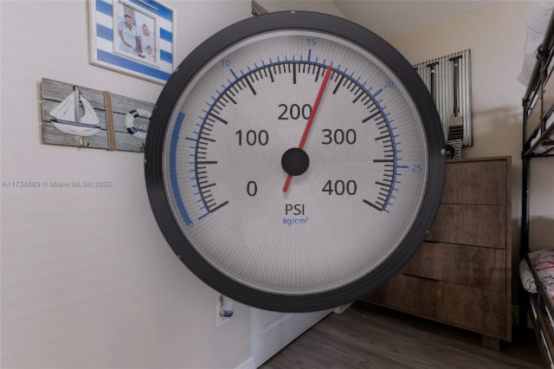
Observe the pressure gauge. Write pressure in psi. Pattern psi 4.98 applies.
psi 235
